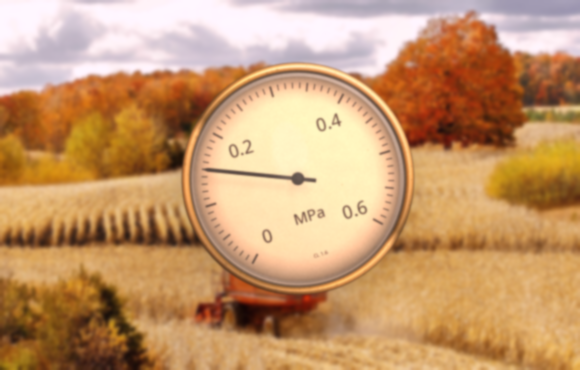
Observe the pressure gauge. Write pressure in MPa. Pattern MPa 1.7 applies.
MPa 0.15
